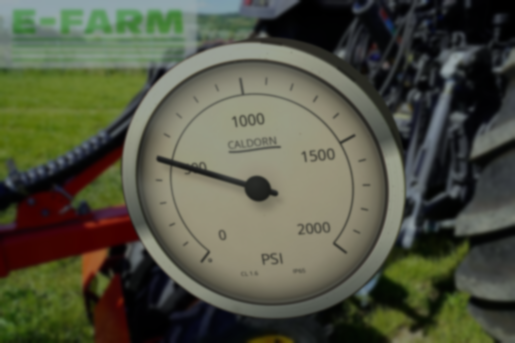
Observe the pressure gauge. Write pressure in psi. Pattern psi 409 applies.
psi 500
